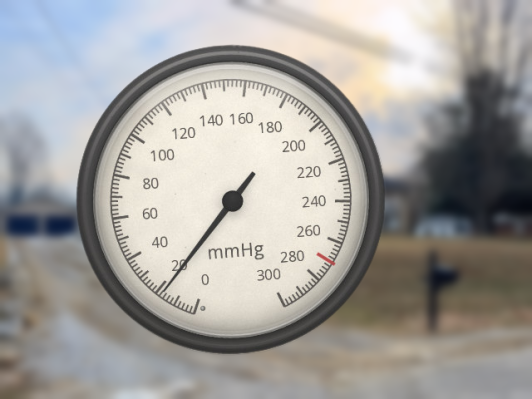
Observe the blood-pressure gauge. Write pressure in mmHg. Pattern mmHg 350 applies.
mmHg 18
